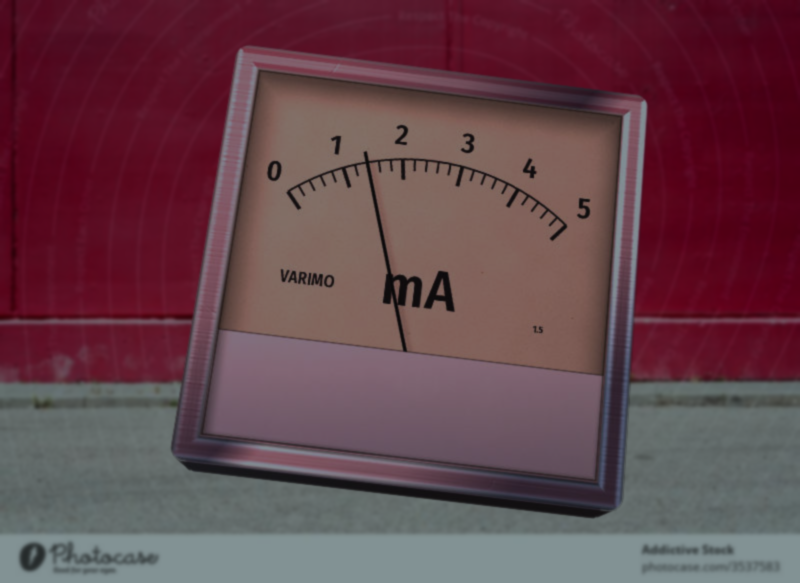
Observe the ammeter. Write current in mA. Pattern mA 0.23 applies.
mA 1.4
